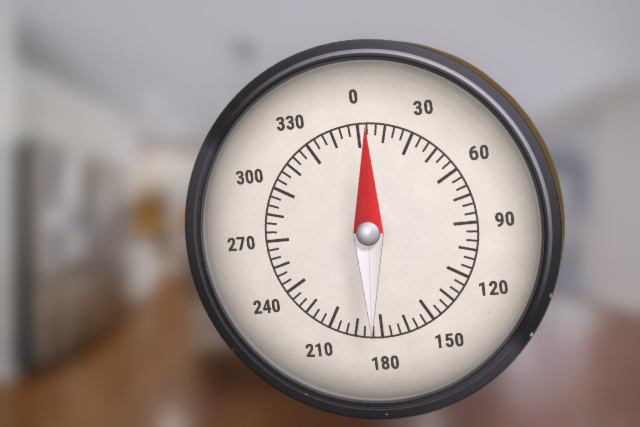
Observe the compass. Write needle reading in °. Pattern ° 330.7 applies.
° 5
